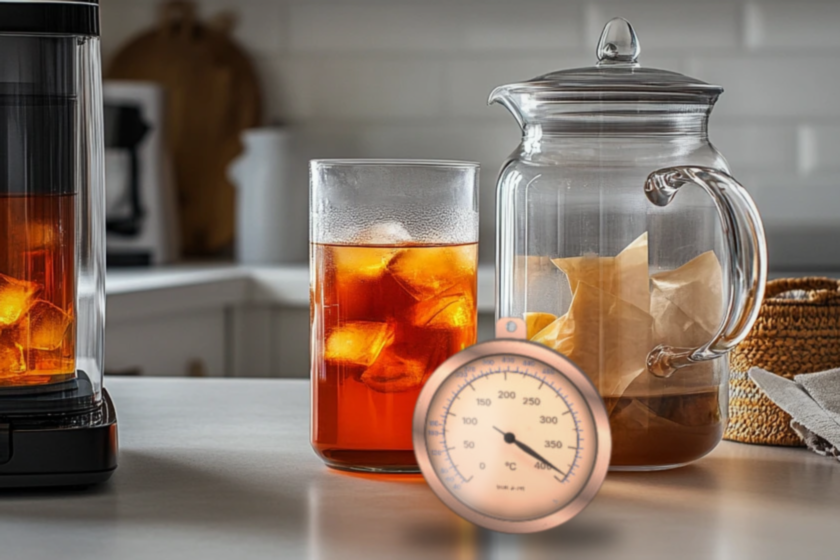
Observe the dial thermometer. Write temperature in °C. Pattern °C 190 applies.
°C 387.5
